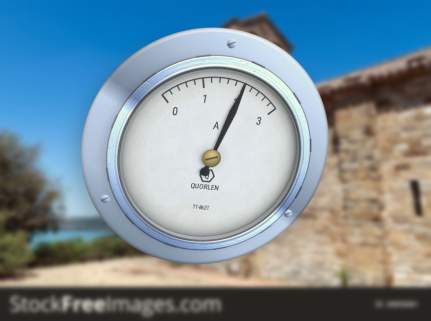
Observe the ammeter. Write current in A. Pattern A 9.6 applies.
A 2
